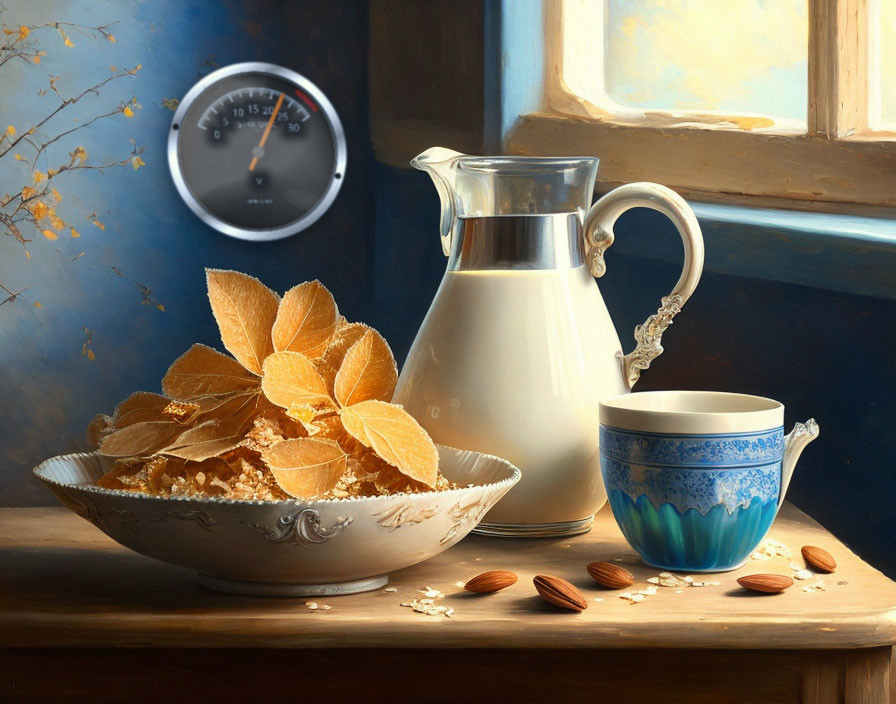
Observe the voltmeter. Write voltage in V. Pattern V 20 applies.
V 22.5
